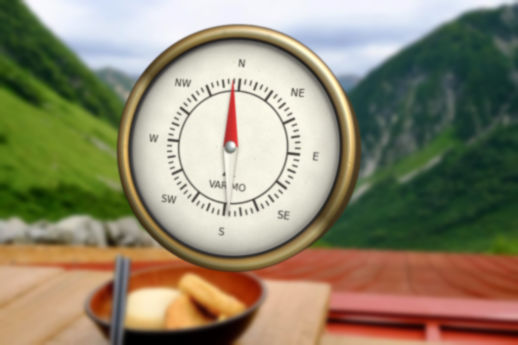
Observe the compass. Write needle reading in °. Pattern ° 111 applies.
° 355
